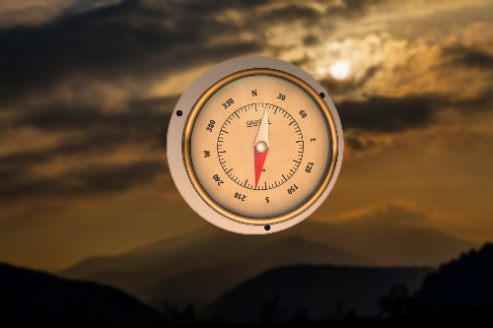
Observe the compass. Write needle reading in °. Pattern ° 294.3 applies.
° 195
